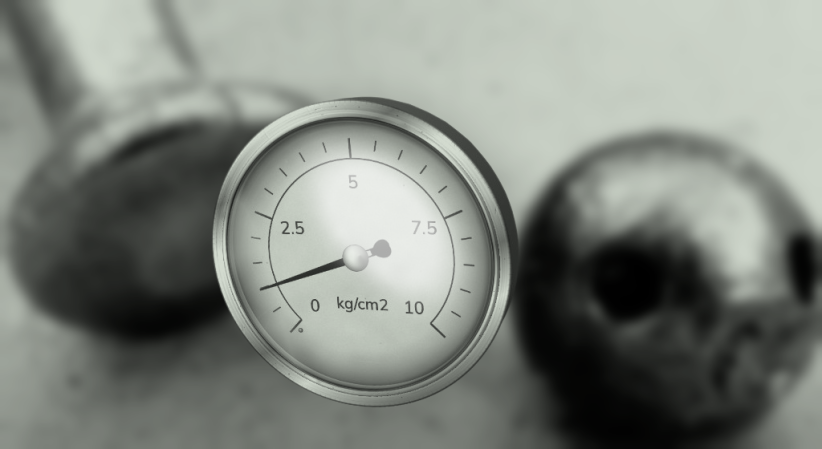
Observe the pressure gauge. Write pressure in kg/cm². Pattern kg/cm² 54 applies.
kg/cm² 1
